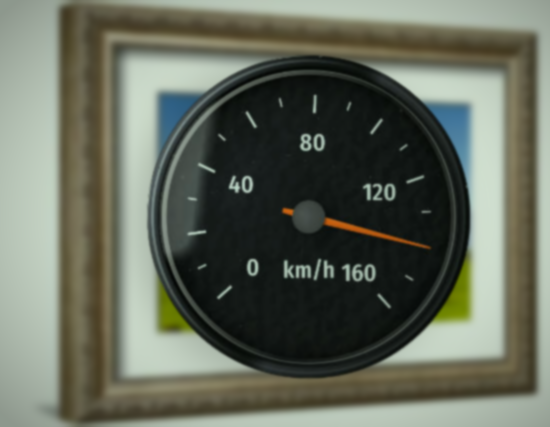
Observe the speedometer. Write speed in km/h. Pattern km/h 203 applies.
km/h 140
